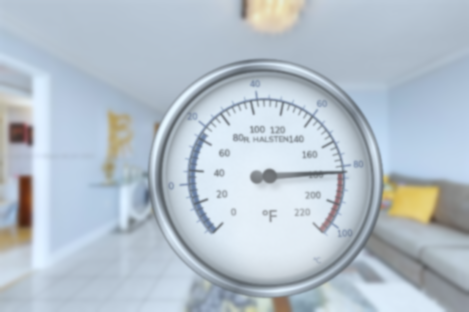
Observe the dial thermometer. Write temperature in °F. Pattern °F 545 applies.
°F 180
